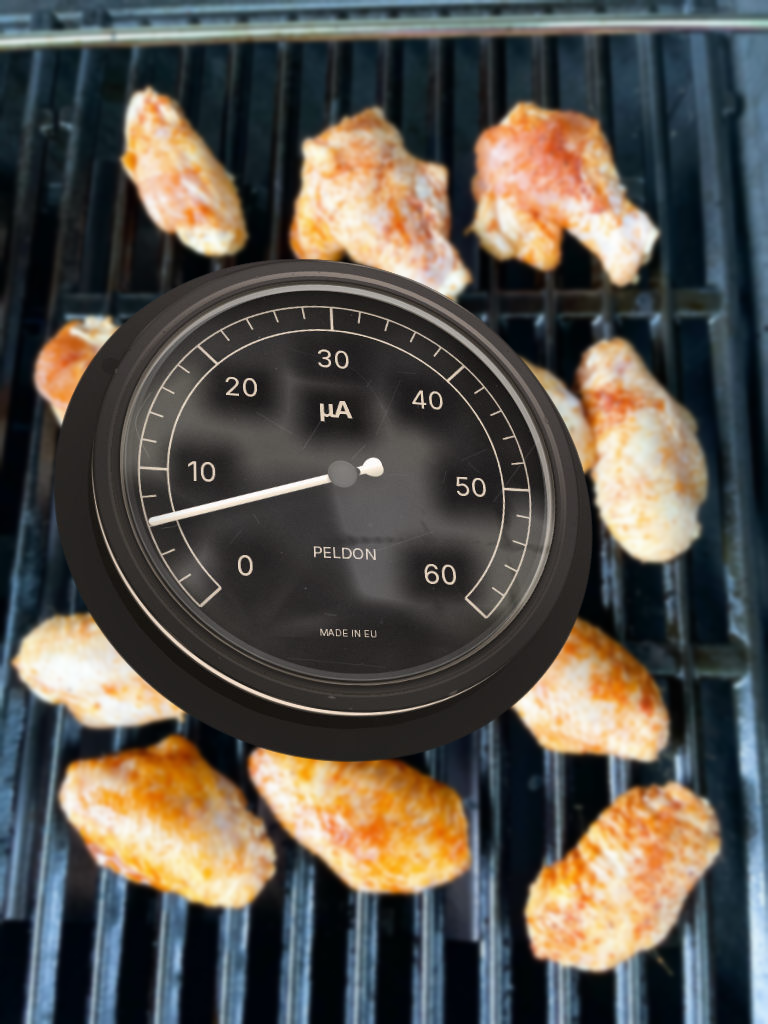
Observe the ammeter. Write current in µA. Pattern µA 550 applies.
µA 6
